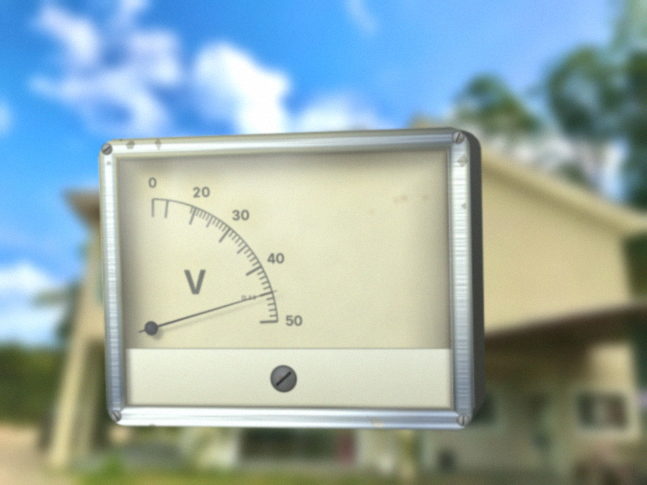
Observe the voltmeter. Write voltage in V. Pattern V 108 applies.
V 45
